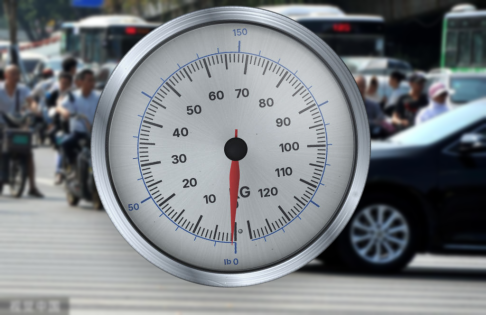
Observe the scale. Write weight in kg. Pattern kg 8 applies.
kg 1
